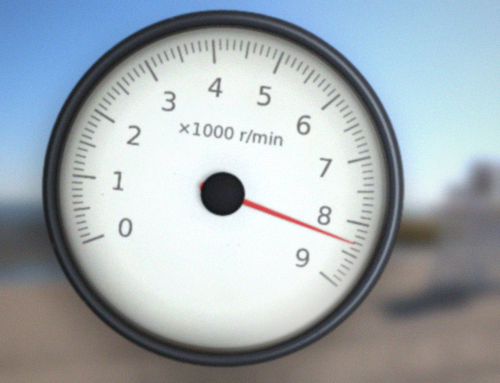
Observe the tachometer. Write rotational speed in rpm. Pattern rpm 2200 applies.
rpm 8300
